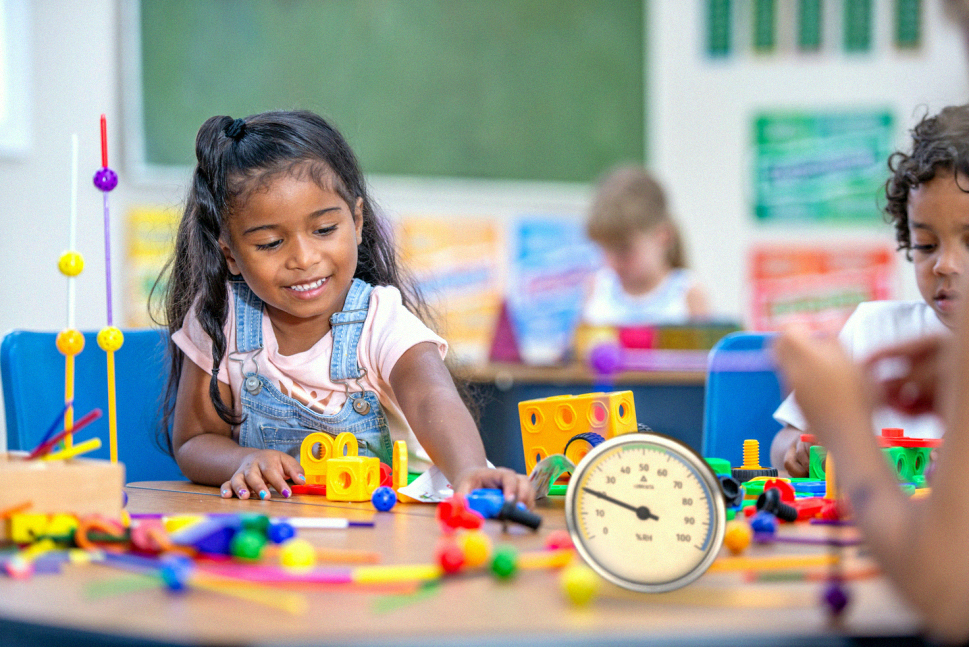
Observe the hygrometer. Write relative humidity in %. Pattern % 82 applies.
% 20
